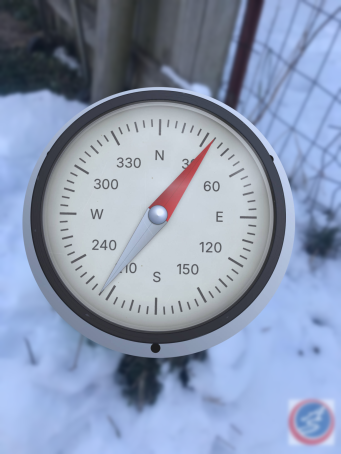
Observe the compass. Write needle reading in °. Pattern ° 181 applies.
° 35
